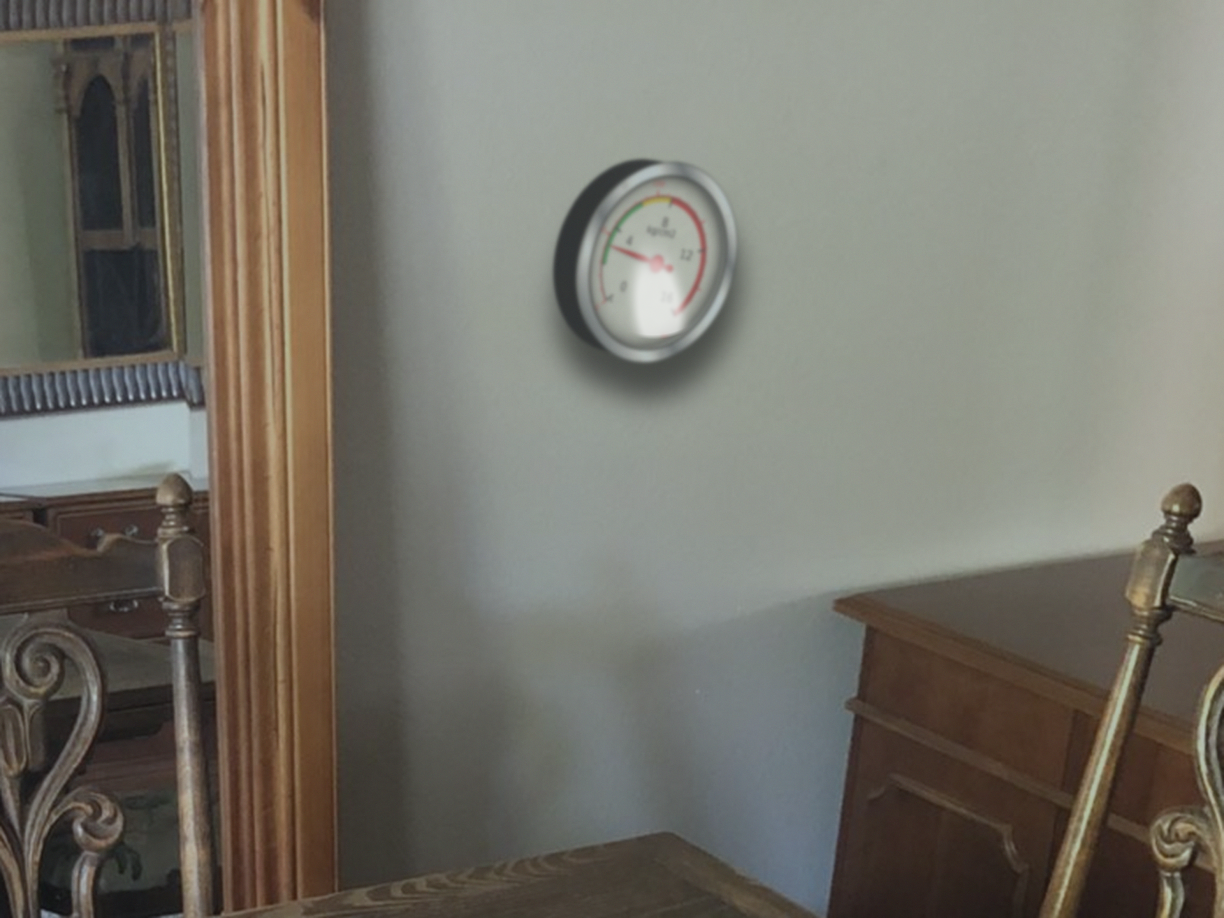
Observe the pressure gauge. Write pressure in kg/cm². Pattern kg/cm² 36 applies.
kg/cm² 3
